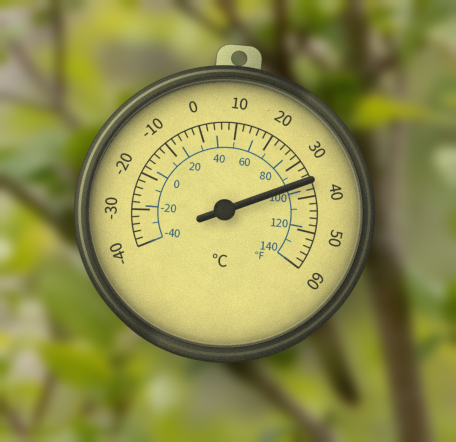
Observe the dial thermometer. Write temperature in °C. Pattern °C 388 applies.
°C 36
